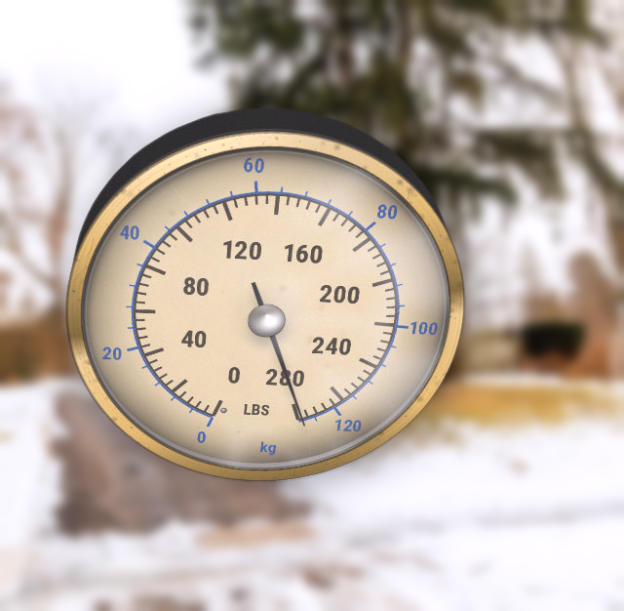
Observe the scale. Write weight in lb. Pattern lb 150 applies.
lb 278
